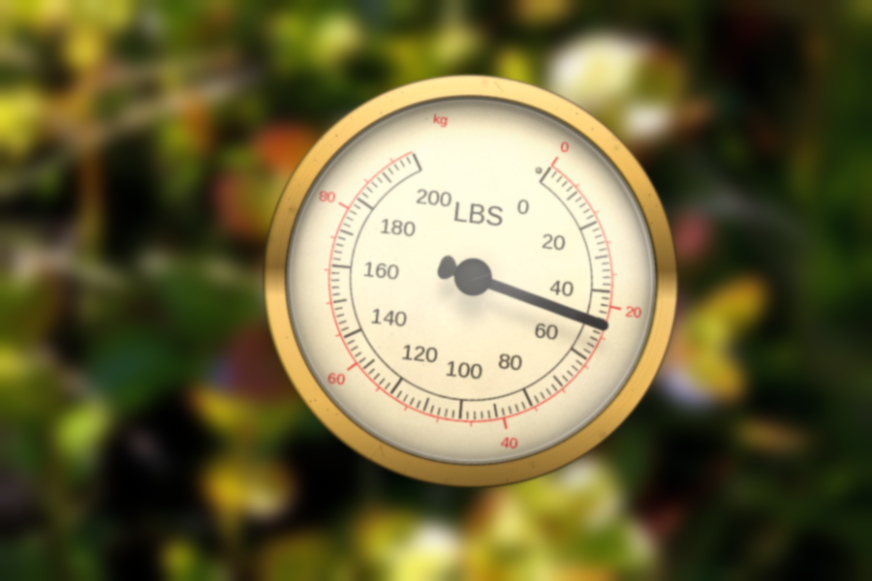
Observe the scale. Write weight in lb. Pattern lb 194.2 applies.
lb 50
